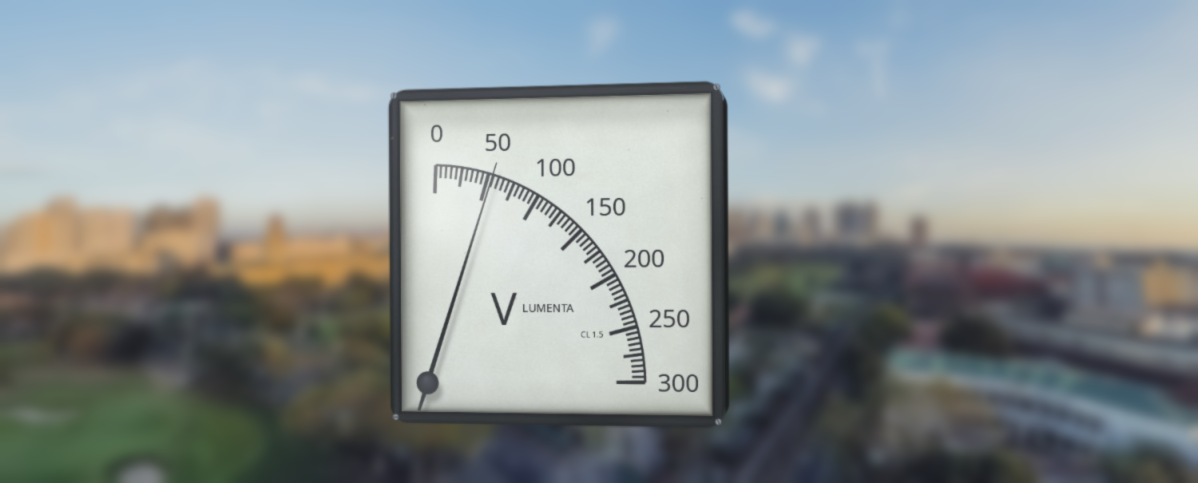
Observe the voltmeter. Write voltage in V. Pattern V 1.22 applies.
V 55
